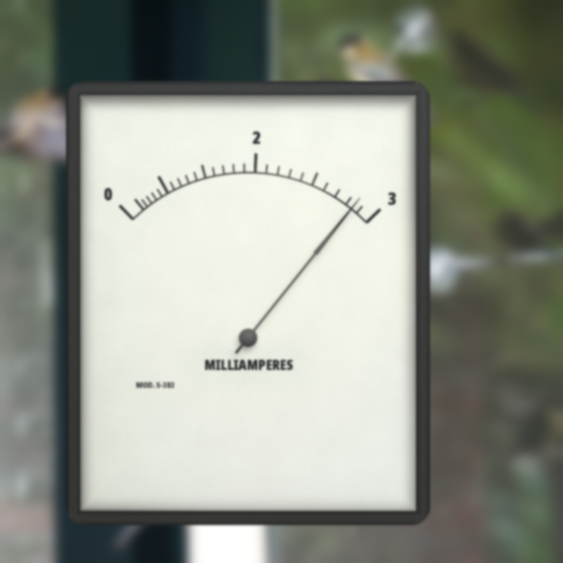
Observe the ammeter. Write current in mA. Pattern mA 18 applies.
mA 2.85
